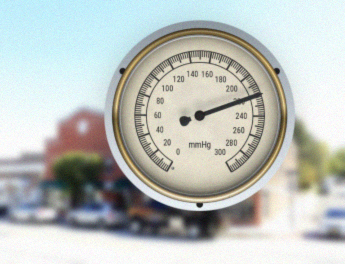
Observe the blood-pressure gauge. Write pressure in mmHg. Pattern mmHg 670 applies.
mmHg 220
